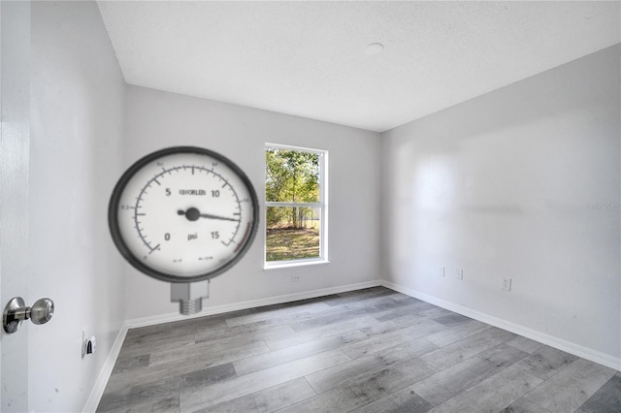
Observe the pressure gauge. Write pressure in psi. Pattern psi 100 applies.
psi 13
